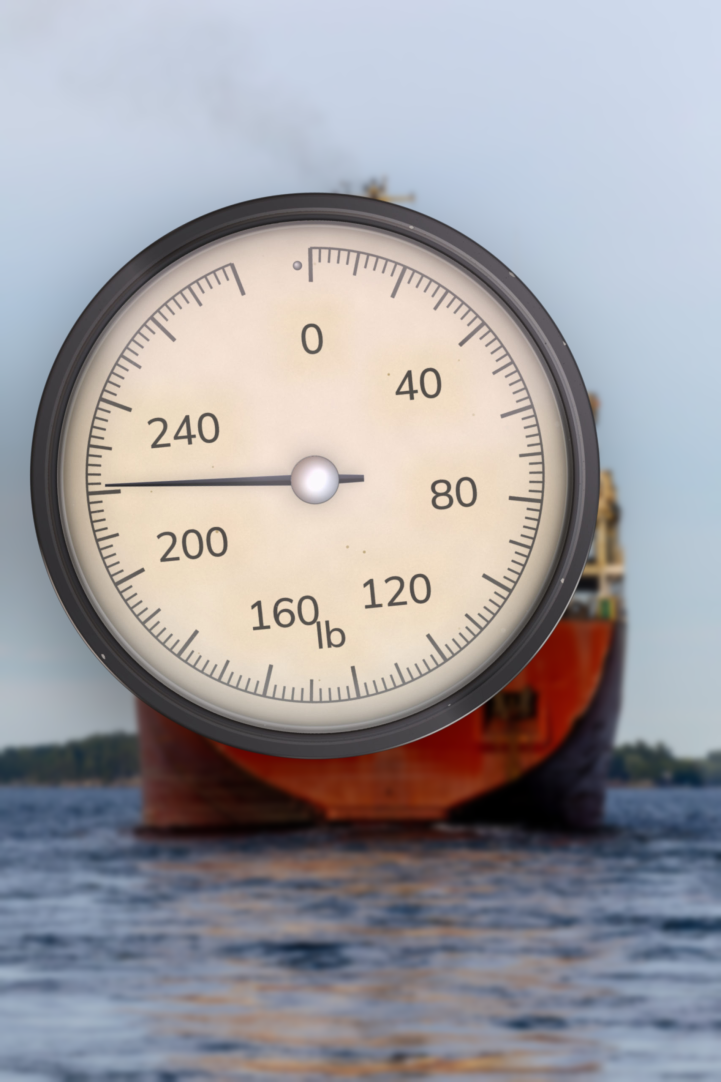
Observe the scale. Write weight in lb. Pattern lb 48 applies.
lb 222
